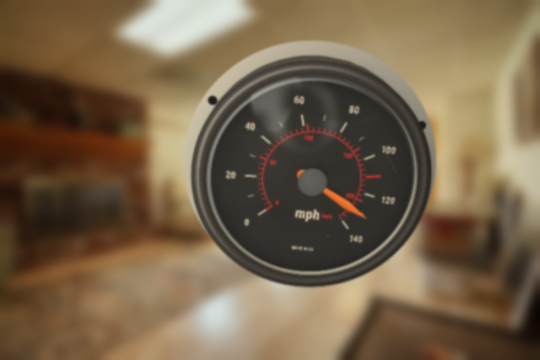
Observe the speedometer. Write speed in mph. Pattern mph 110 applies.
mph 130
